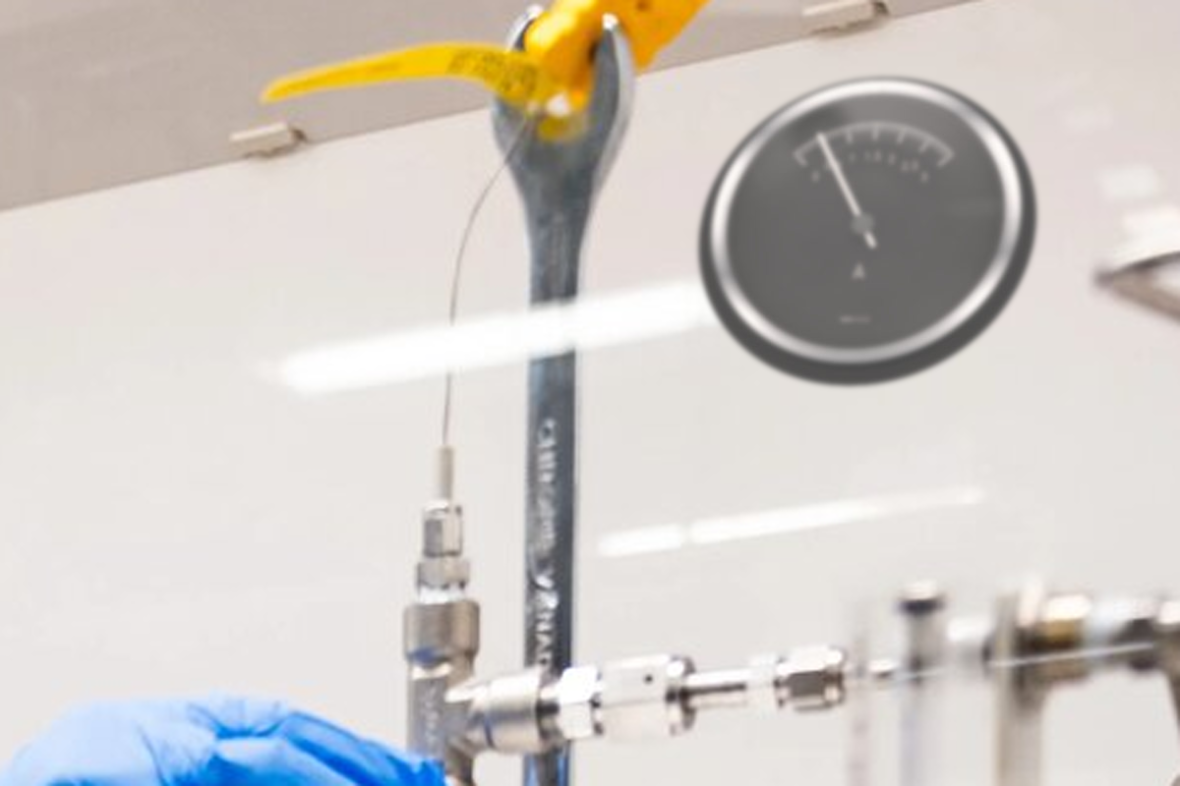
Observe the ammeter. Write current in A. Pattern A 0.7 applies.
A 0.5
